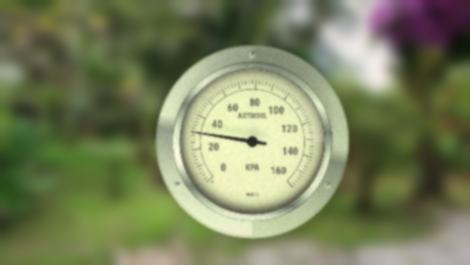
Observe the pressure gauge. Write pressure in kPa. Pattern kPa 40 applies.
kPa 30
